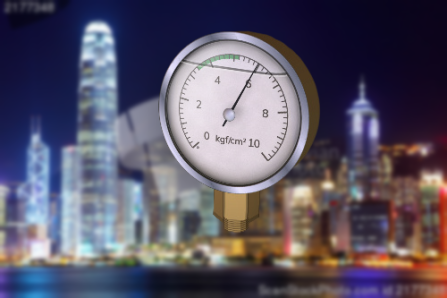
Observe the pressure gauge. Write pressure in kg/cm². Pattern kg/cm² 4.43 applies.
kg/cm² 6
